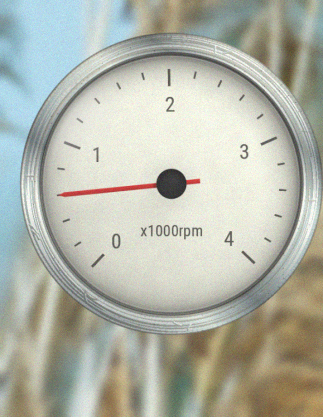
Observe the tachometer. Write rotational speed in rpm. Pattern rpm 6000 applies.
rpm 600
